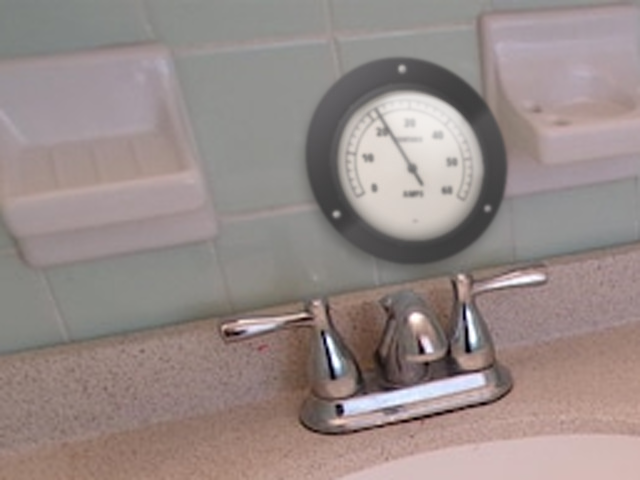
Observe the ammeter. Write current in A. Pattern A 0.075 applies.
A 22
